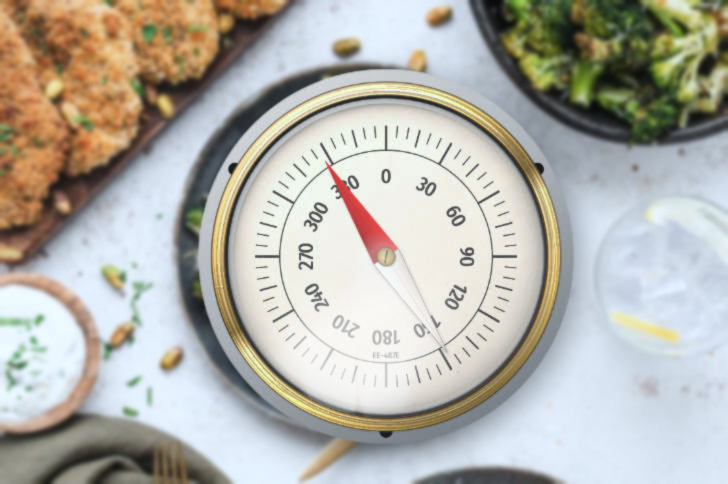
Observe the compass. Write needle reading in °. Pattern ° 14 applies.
° 327.5
